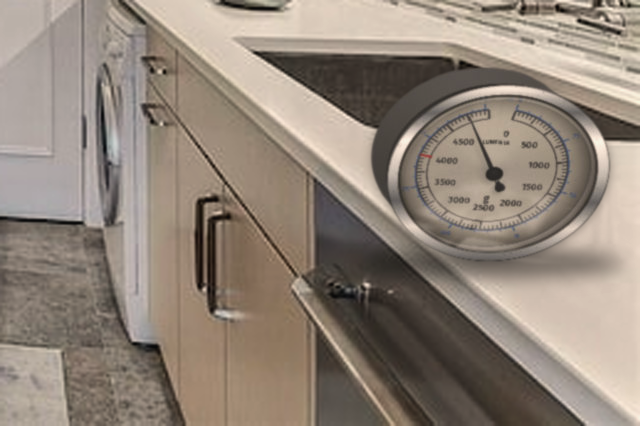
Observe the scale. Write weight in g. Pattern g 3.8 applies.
g 4750
